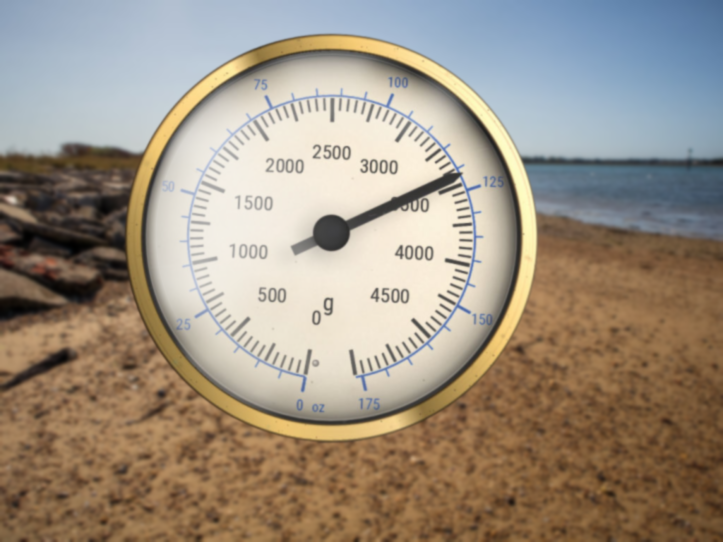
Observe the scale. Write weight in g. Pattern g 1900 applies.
g 3450
